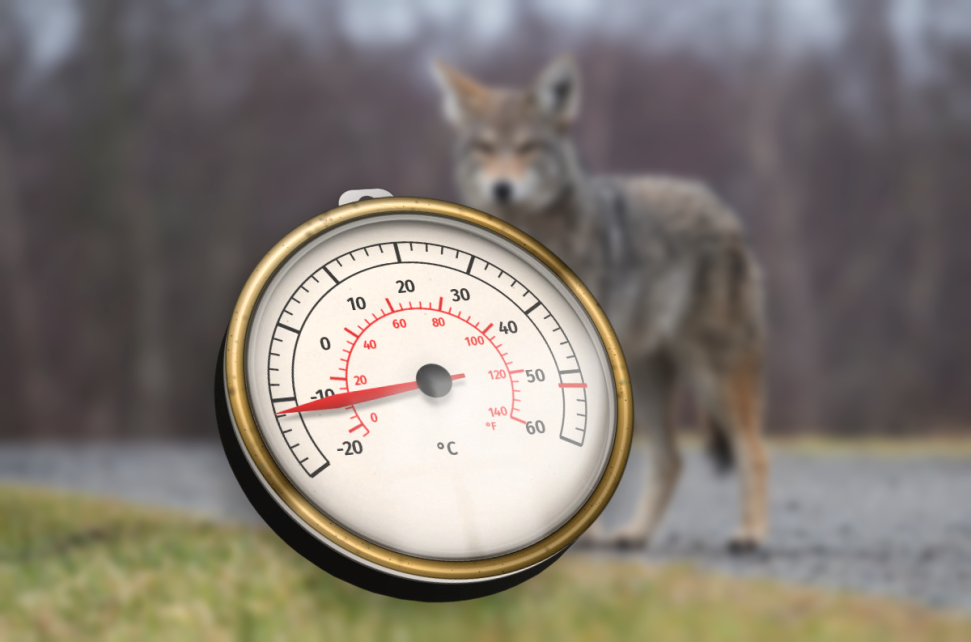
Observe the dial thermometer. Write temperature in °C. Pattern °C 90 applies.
°C -12
